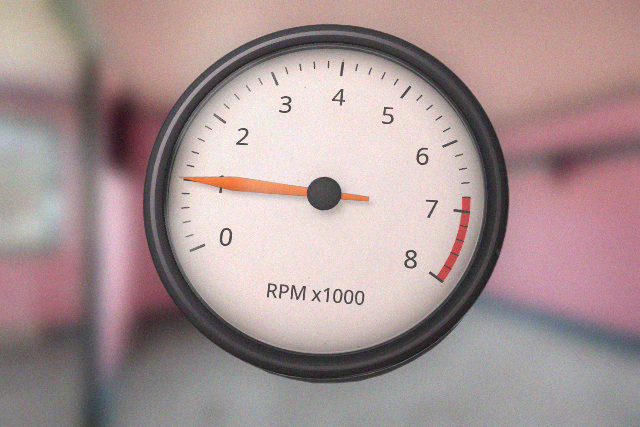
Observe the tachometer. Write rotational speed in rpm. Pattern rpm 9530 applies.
rpm 1000
